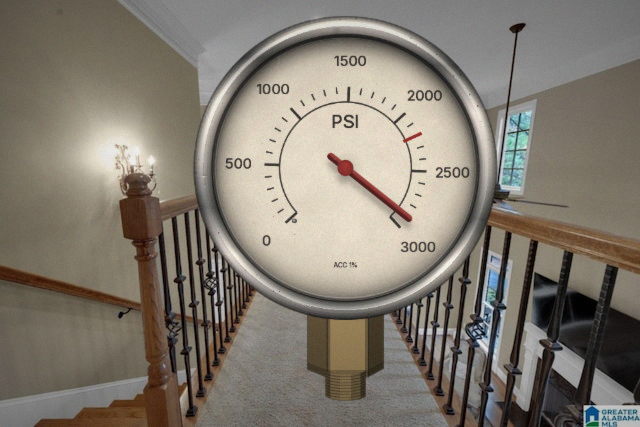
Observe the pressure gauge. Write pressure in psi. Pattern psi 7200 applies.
psi 2900
